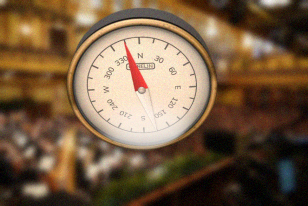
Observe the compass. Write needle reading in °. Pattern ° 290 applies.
° 345
